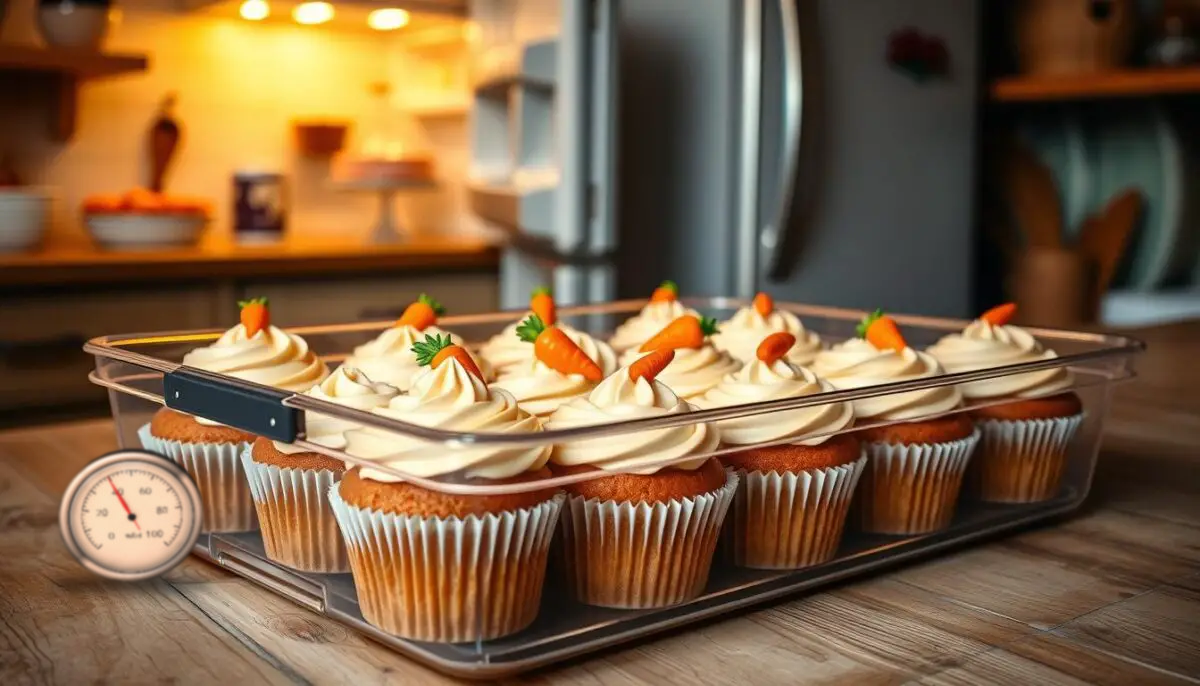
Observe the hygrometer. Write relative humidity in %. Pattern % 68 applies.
% 40
